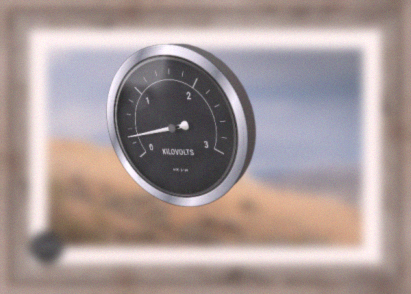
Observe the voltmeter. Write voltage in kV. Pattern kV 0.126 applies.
kV 0.3
